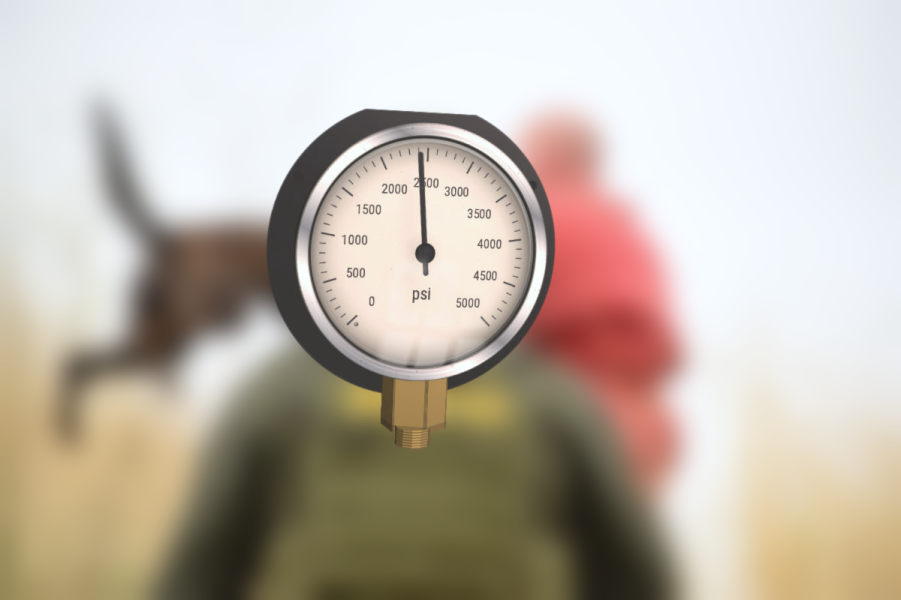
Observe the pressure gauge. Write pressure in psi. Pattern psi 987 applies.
psi 2400
